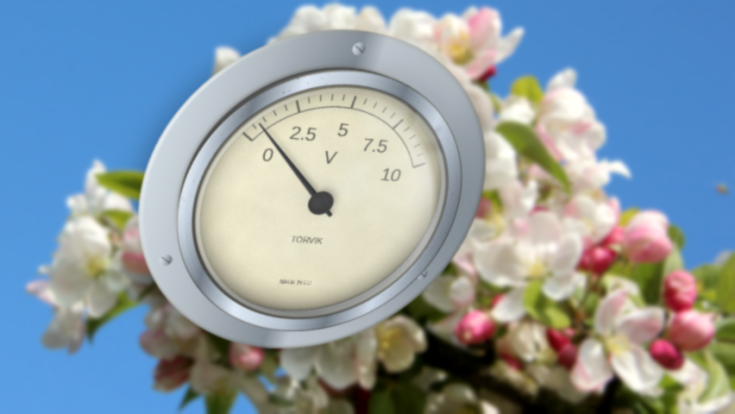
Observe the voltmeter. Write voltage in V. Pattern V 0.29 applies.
V 0.75
